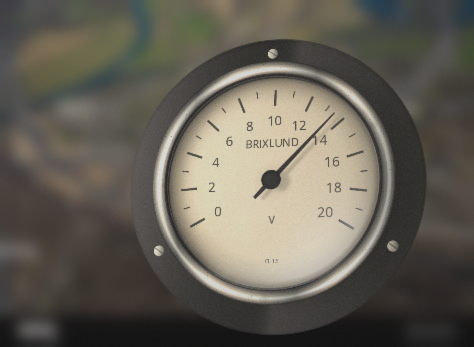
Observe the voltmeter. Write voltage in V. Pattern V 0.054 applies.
V 13.5
